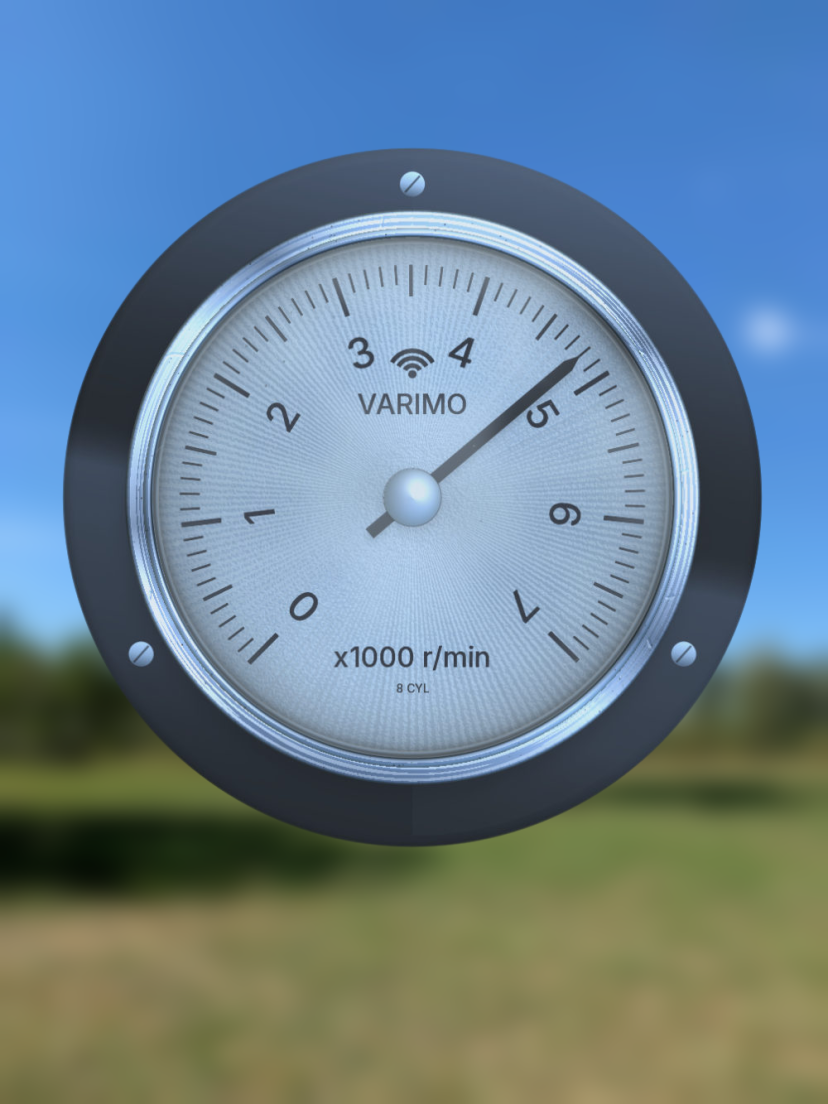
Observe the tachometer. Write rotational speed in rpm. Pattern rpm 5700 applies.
rpm 4800
